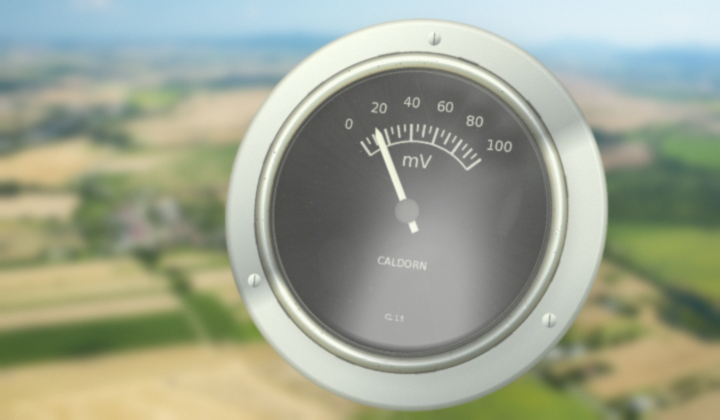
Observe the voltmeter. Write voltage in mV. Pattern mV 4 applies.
mV 15
